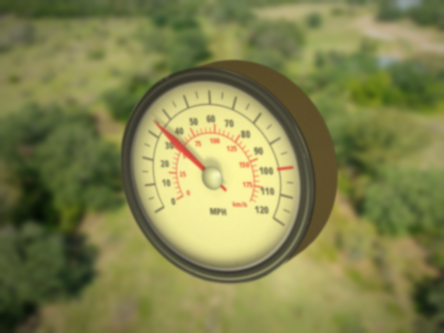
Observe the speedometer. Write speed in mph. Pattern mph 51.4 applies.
mph 35
